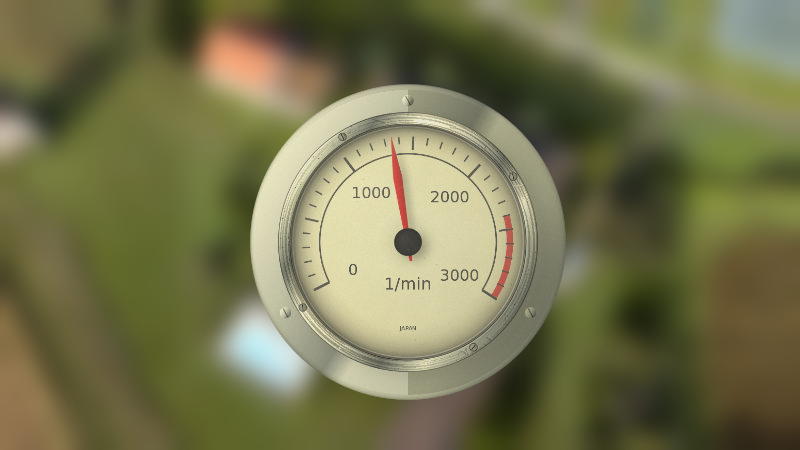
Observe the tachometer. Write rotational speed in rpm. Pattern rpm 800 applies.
rpm 1350
